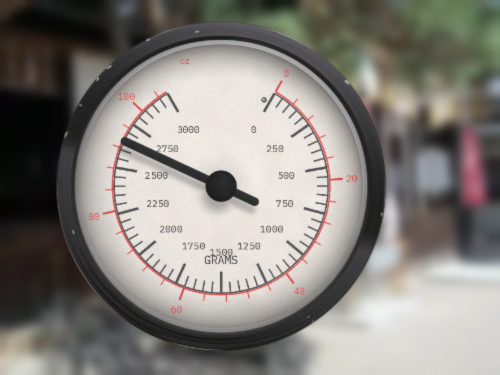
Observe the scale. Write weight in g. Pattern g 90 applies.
g 2650
